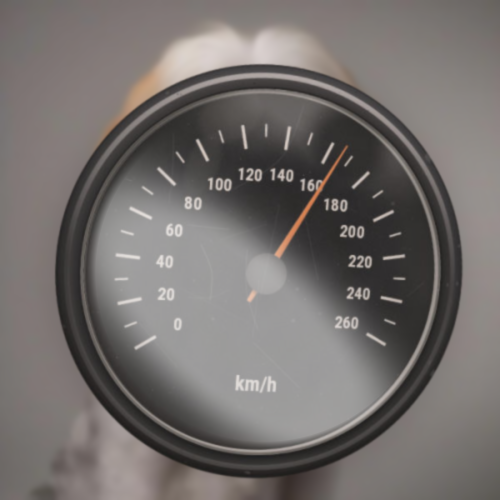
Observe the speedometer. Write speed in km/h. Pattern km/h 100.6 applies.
km/h 165
